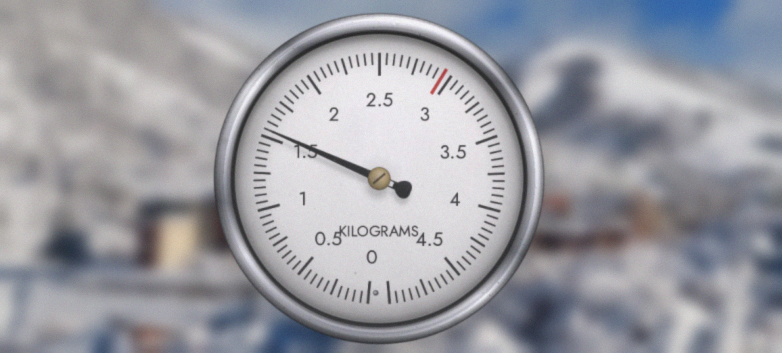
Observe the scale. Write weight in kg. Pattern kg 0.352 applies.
kg 1.55
